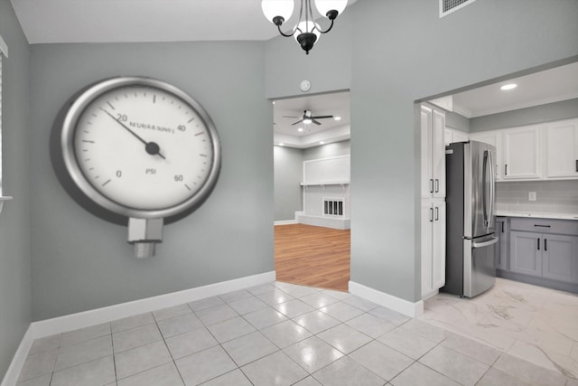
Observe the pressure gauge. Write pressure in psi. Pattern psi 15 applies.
psi 18
